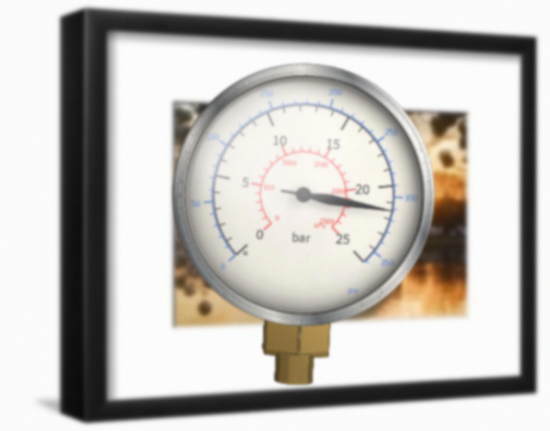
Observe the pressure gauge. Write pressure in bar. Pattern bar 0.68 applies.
bar 21.5
